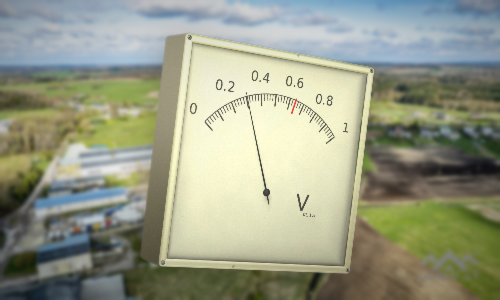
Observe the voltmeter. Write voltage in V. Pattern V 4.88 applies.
V 0.3
